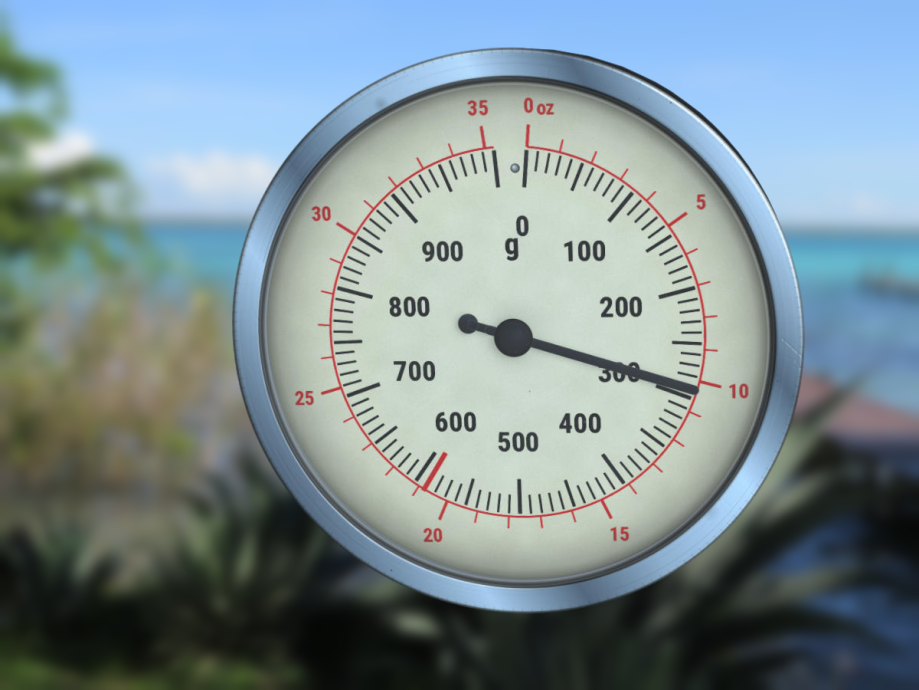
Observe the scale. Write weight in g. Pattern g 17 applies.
g 290
